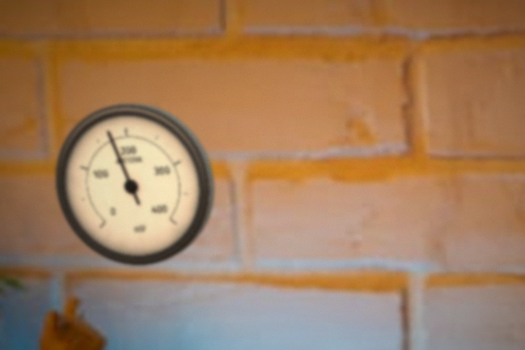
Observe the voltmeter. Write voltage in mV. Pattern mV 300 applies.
mV 175
